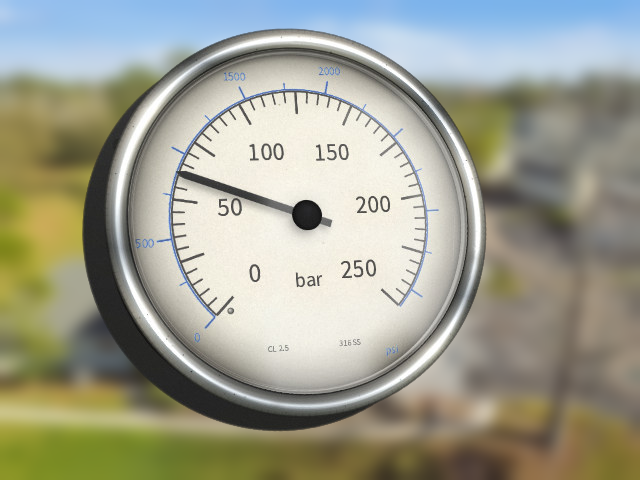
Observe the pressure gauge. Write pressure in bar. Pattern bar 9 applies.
bar 60
